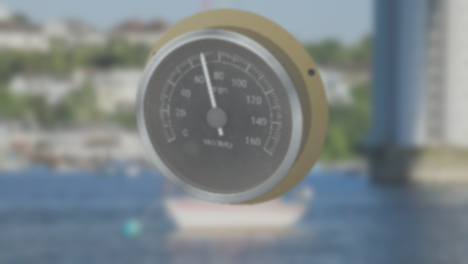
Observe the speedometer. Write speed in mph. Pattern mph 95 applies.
mph 70
